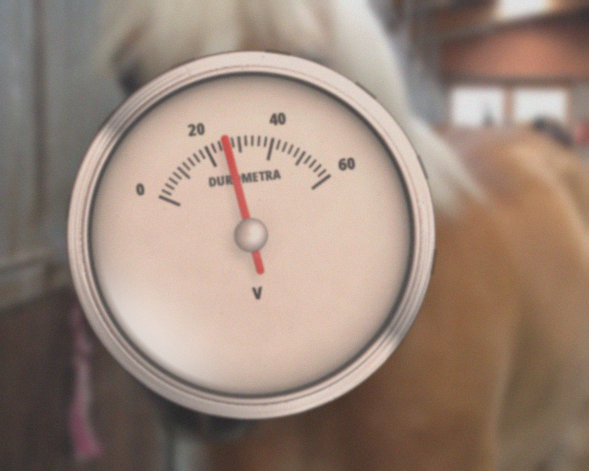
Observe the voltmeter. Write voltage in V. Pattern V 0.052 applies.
V 26
